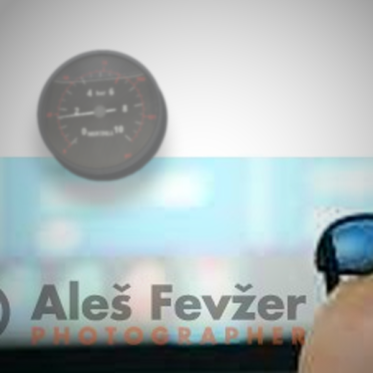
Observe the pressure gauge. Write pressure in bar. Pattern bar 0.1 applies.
bar 1.5
